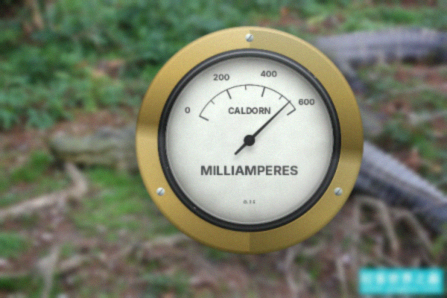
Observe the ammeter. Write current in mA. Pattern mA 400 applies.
mA 550
